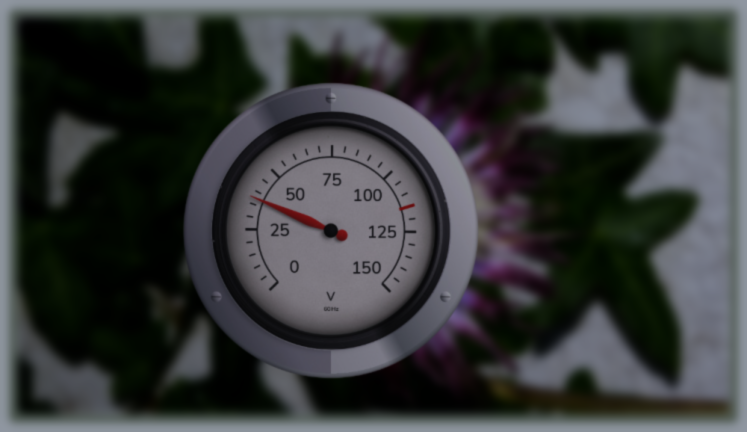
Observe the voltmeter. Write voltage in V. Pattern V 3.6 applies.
V 37.5
